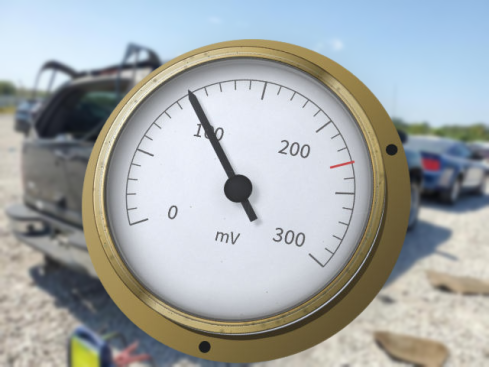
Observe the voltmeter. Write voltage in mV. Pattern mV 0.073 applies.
mV 100
